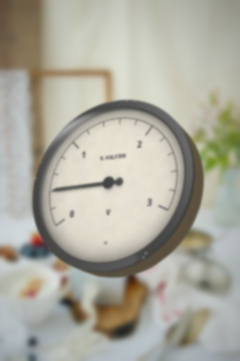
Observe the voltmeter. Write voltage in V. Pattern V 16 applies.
V 0.4
